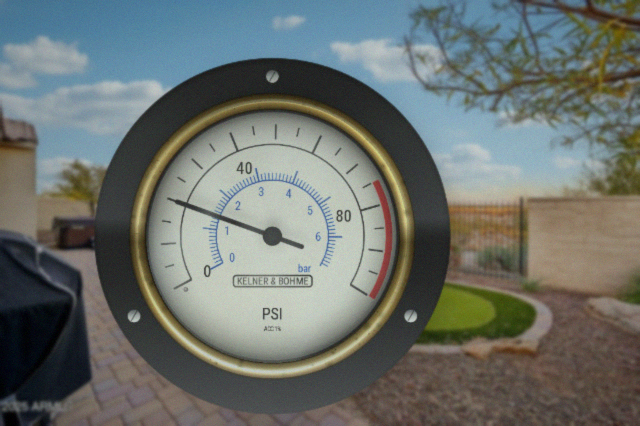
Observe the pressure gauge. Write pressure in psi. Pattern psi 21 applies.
psi 20
